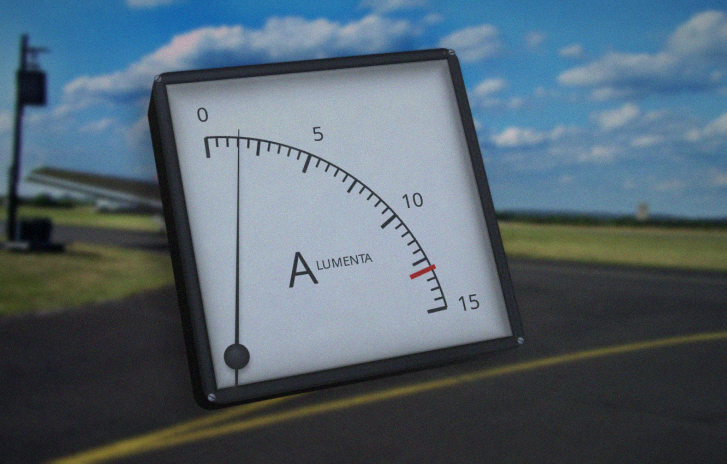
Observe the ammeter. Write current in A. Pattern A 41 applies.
A 1.5
